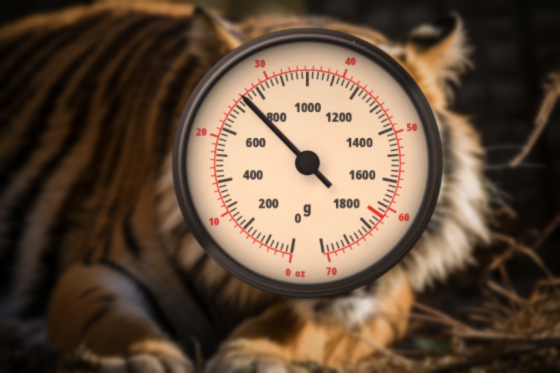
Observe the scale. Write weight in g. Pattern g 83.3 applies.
g 740
